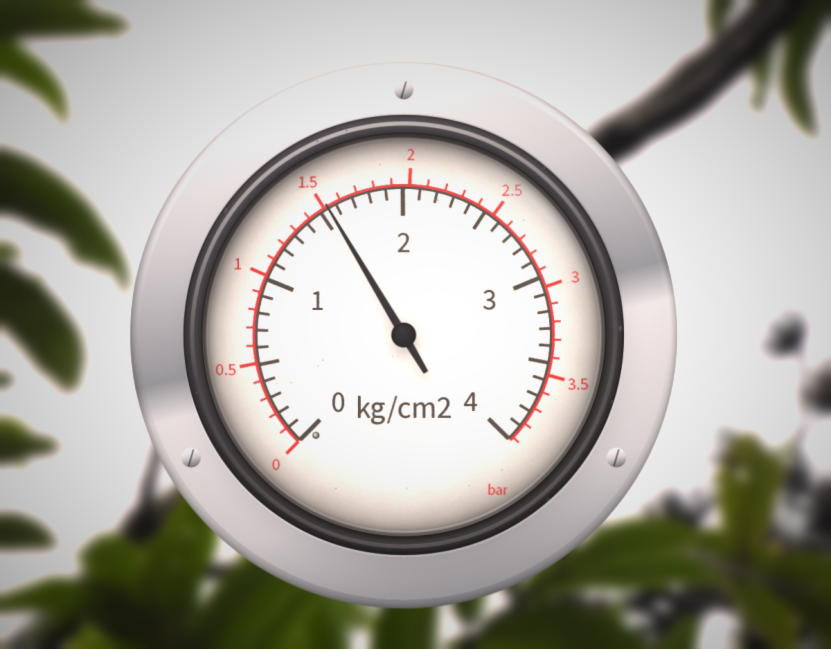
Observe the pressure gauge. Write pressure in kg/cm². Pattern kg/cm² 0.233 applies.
kg/cm² 1.55
